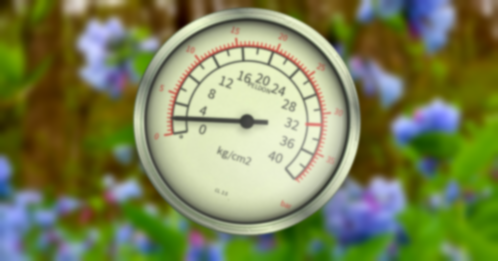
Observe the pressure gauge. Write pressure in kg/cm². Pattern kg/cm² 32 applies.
kg/cm² 2
